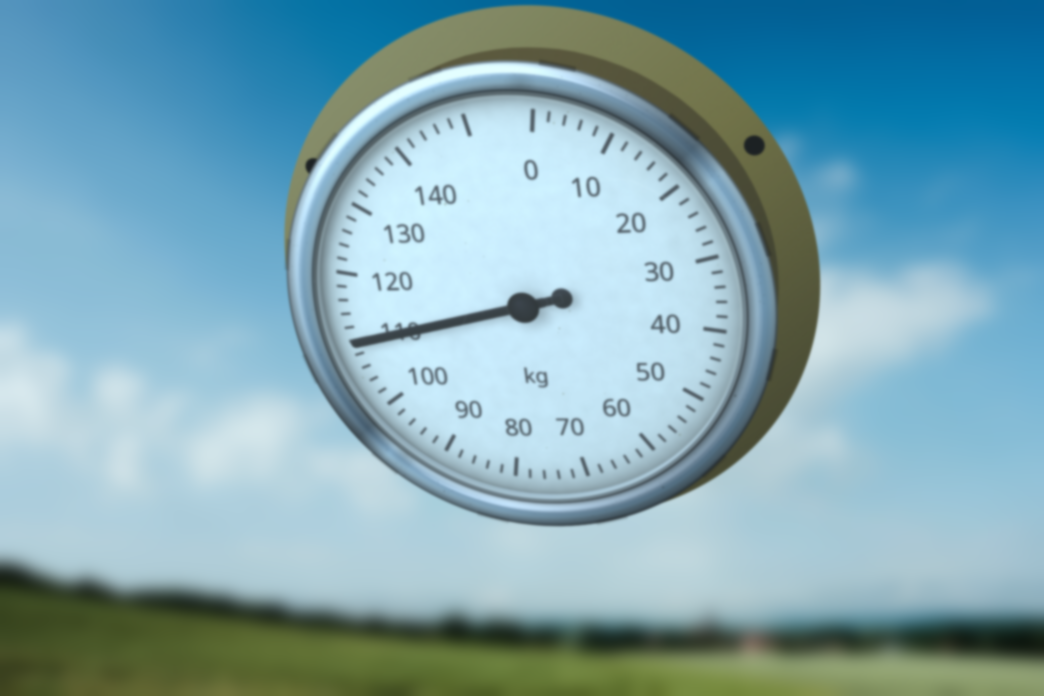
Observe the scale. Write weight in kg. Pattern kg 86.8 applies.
kg 110
